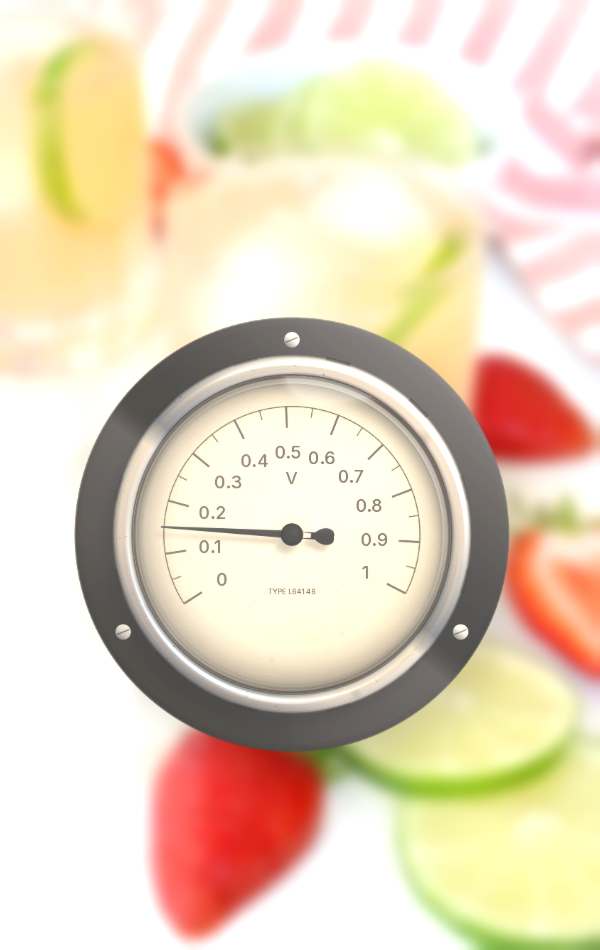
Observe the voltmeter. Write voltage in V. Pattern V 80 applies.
V 0.15
